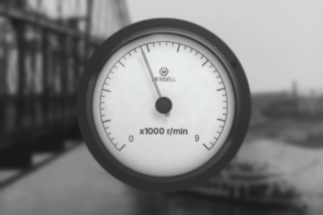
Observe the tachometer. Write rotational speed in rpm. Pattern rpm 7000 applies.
rpm 3800
